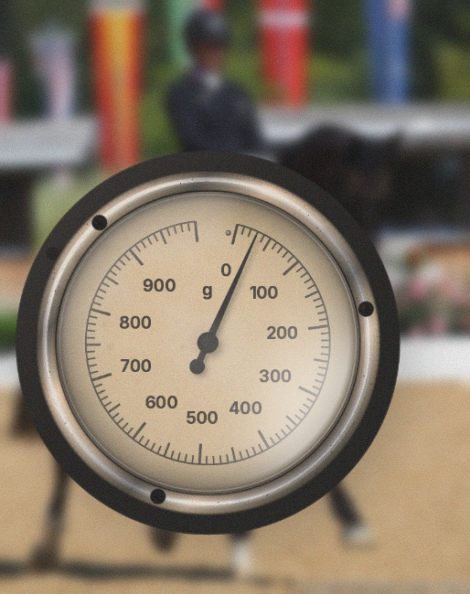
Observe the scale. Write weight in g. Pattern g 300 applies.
g 30
